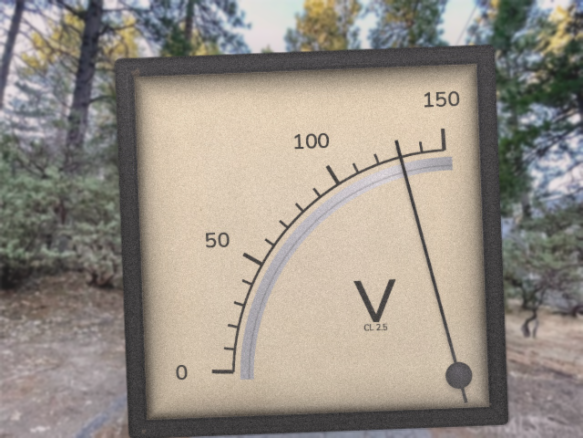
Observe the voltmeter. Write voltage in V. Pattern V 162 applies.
V 130
